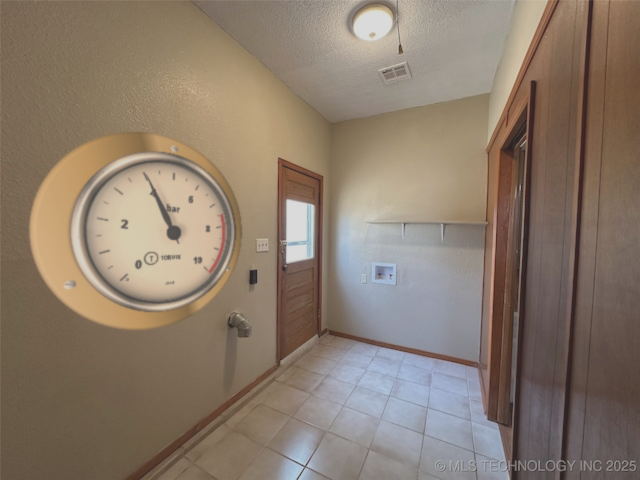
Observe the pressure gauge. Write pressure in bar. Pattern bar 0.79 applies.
bar 4
